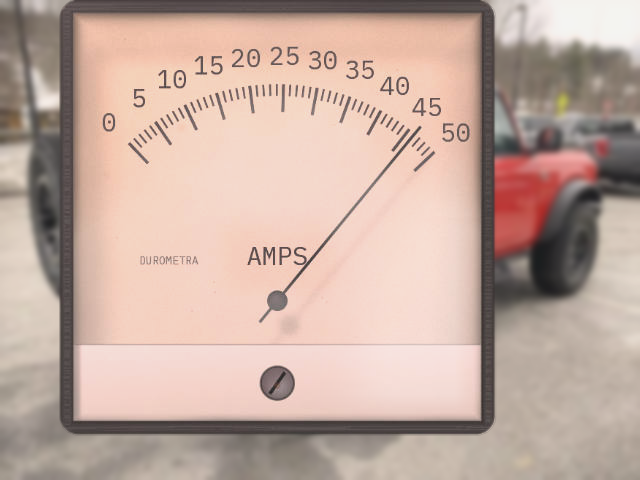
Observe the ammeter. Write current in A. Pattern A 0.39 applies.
A 46
